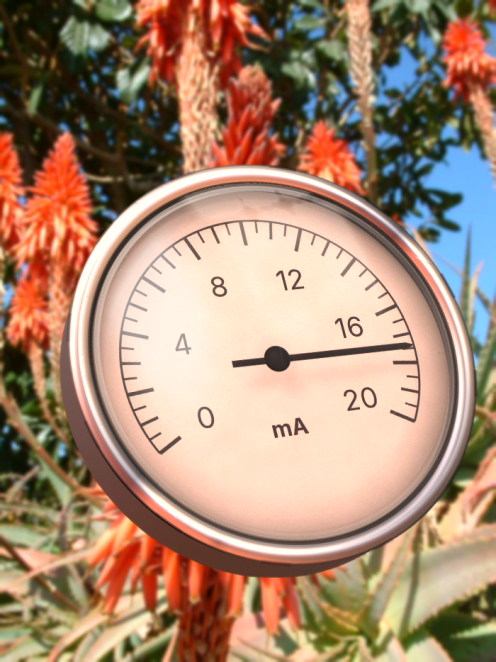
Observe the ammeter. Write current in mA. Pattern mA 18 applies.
mA 17.5
